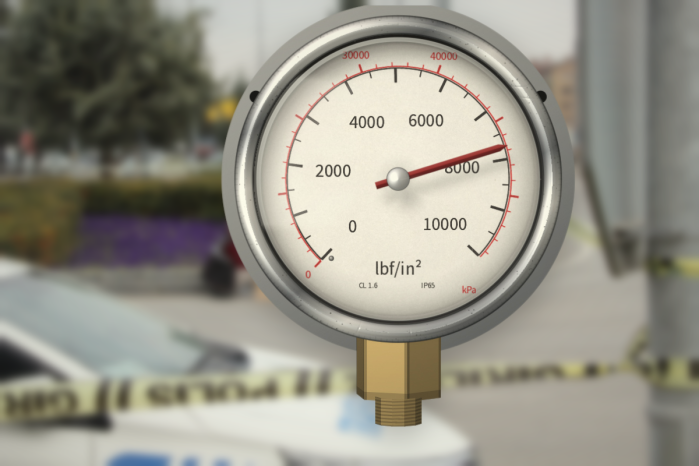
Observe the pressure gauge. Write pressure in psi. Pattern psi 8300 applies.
psi 7750
